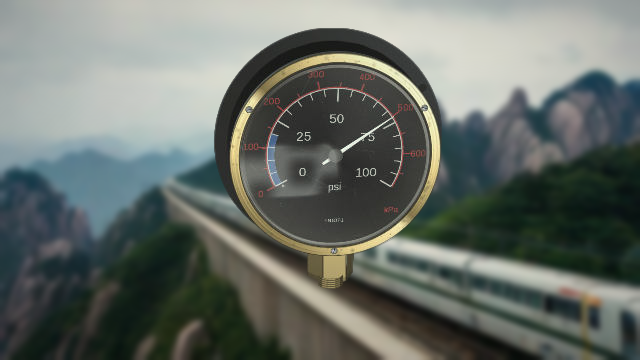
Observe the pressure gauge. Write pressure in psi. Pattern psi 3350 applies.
psi 72.5
